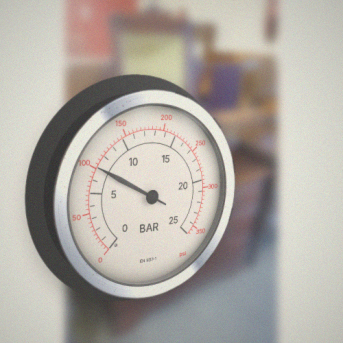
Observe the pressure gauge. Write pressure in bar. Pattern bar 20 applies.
bar 7
